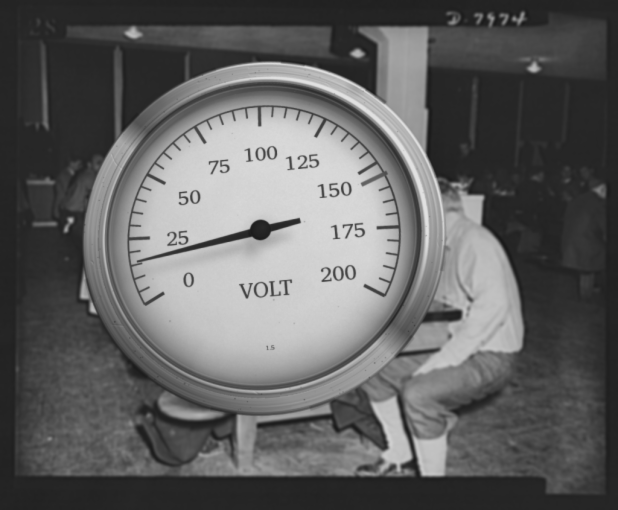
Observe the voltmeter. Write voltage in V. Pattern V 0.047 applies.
V 15
